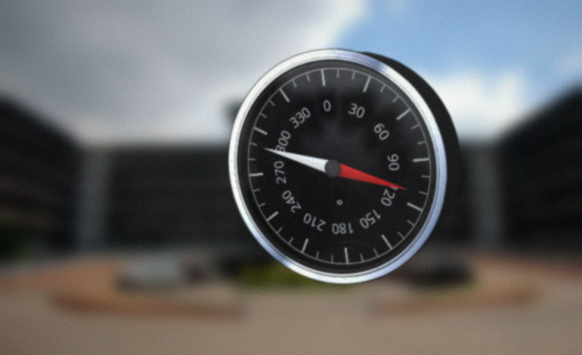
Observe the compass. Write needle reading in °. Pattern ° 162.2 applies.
° 110
